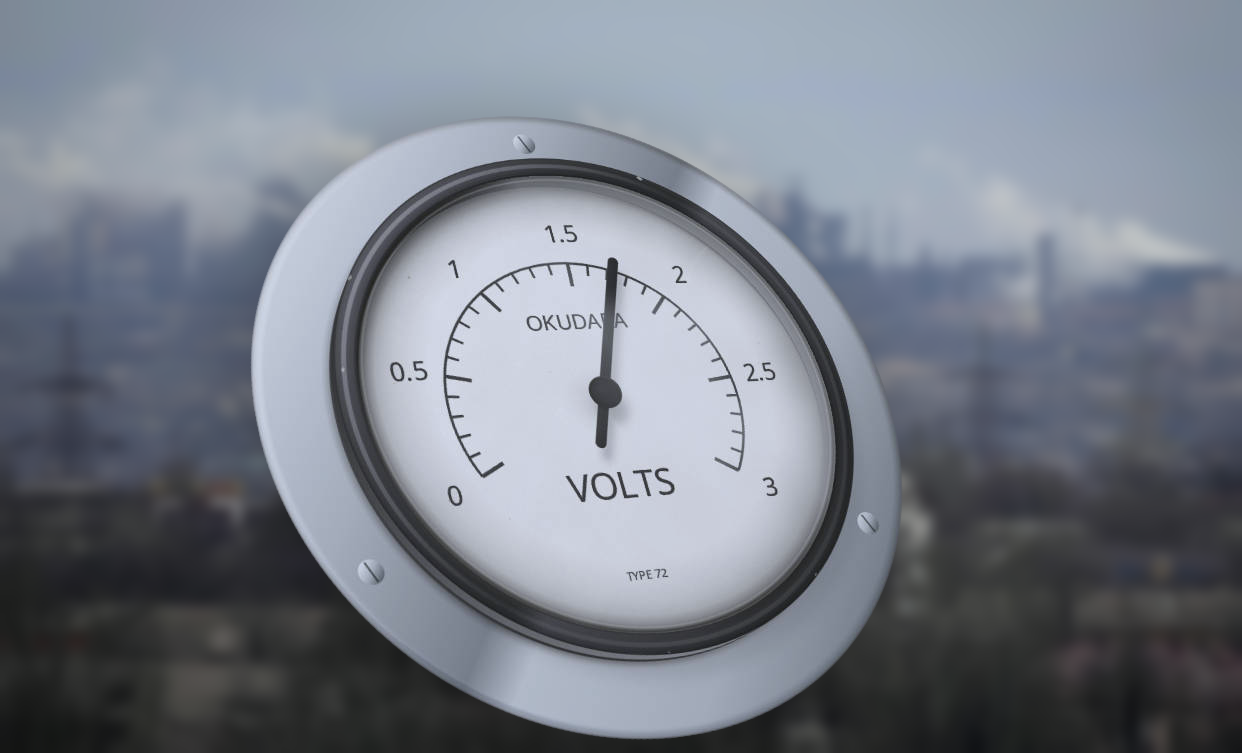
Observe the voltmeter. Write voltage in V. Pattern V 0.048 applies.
V 1.7
